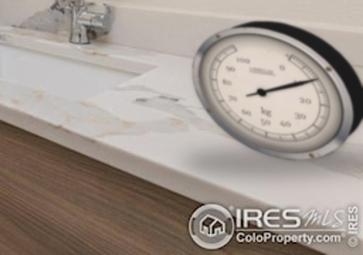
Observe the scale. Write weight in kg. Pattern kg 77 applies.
kg 10
